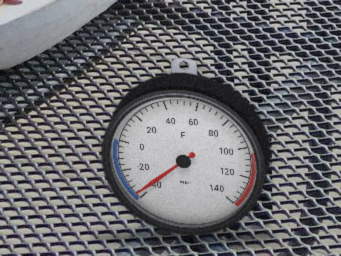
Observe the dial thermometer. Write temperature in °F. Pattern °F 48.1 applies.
°F -36
